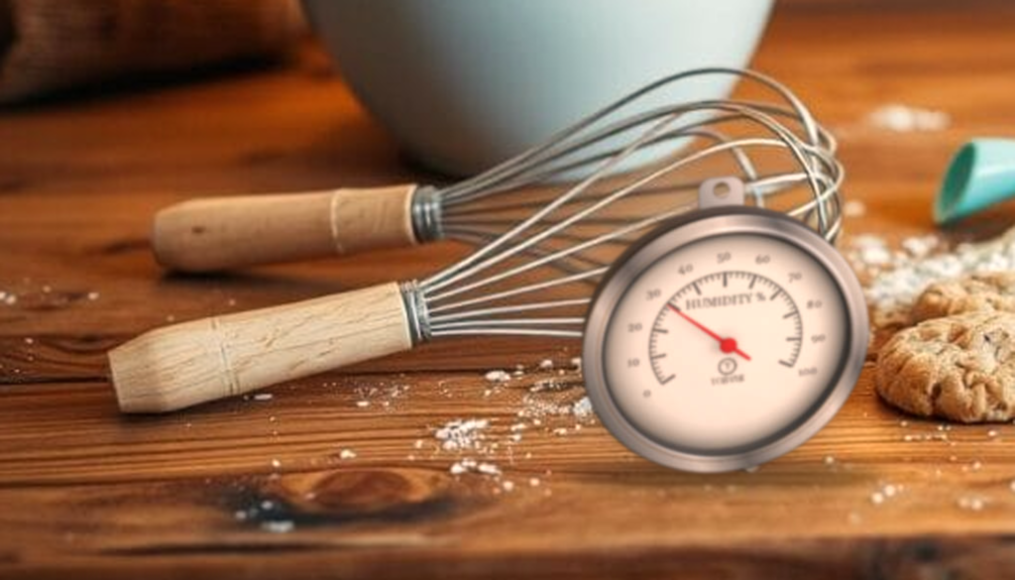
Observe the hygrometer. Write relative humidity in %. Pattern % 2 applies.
% 30
